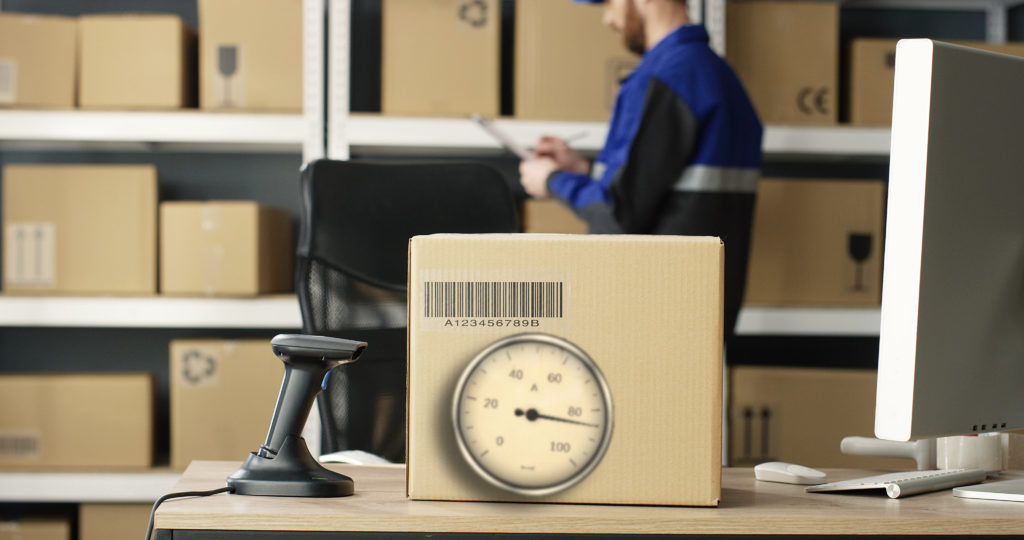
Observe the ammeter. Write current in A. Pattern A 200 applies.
A 85
